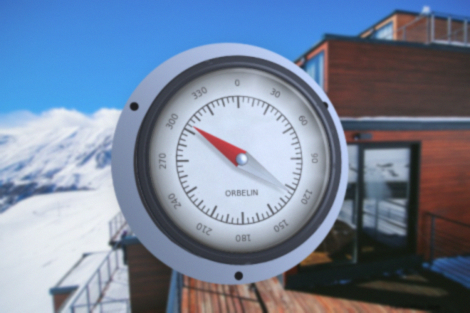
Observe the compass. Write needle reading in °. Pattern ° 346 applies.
° 305
